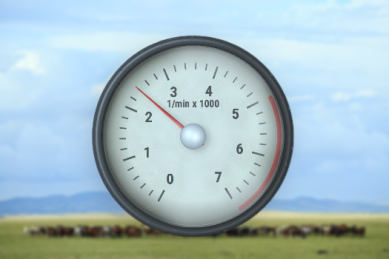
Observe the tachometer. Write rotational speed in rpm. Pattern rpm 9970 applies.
rpm 2400
